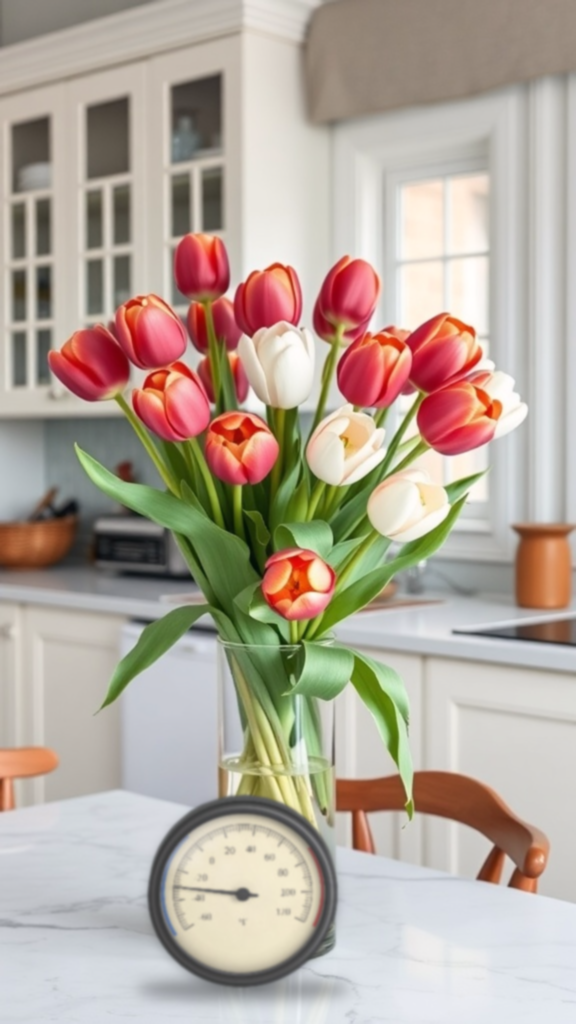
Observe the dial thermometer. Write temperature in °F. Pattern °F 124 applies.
°F -30
